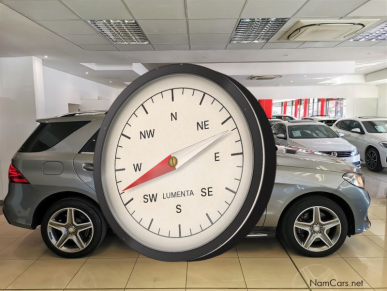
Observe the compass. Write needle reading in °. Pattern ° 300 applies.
° 250
